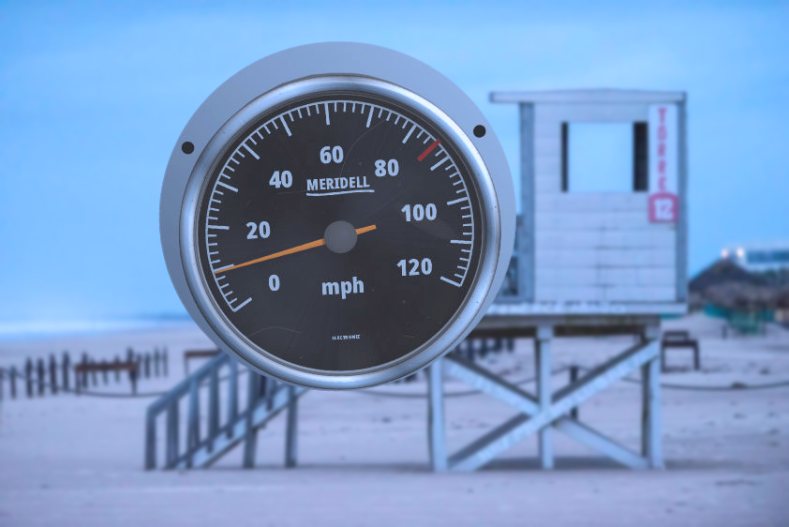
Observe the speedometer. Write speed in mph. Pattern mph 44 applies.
mph 10
